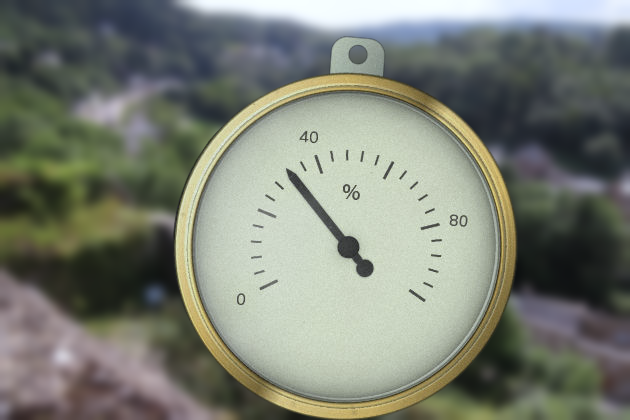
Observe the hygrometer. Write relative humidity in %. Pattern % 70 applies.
% 32
